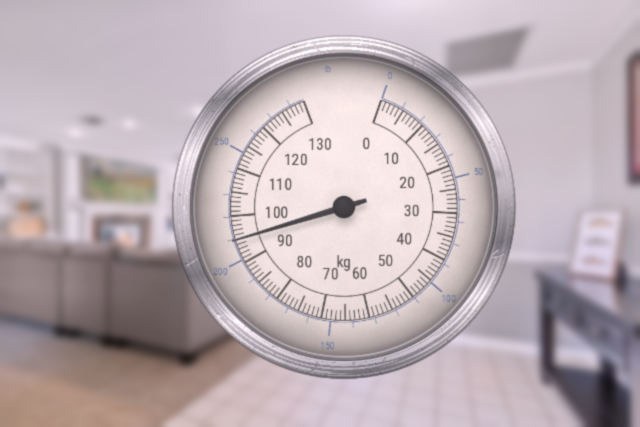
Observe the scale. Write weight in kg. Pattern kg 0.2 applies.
kg 95
